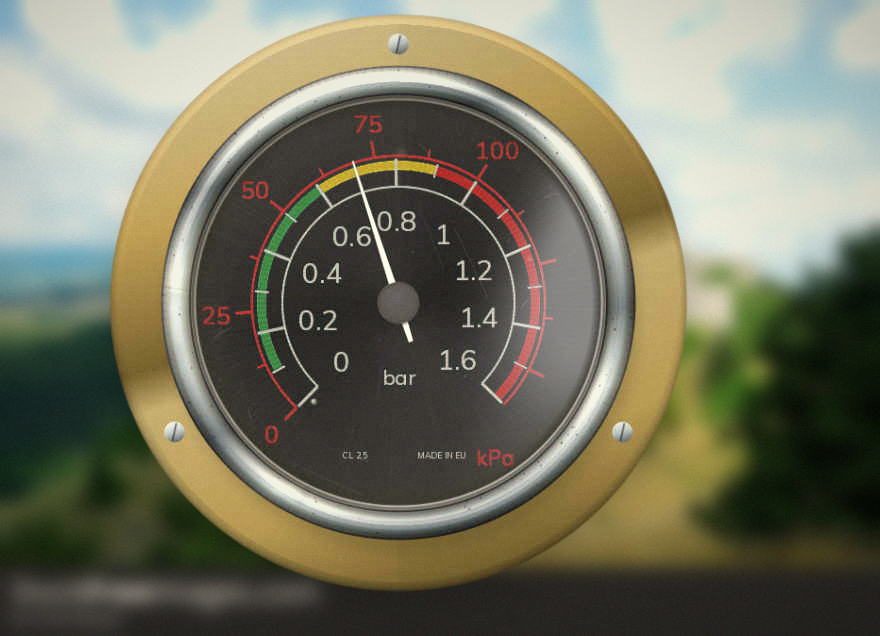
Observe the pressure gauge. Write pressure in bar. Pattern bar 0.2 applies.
bar 0.7
